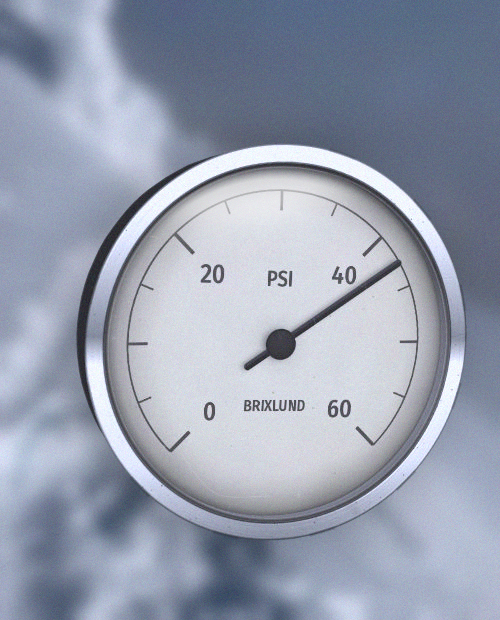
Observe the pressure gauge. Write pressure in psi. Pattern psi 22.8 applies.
psi 42.5
